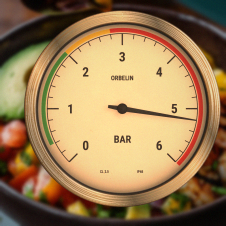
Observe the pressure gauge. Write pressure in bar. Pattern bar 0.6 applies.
bar 5.2
